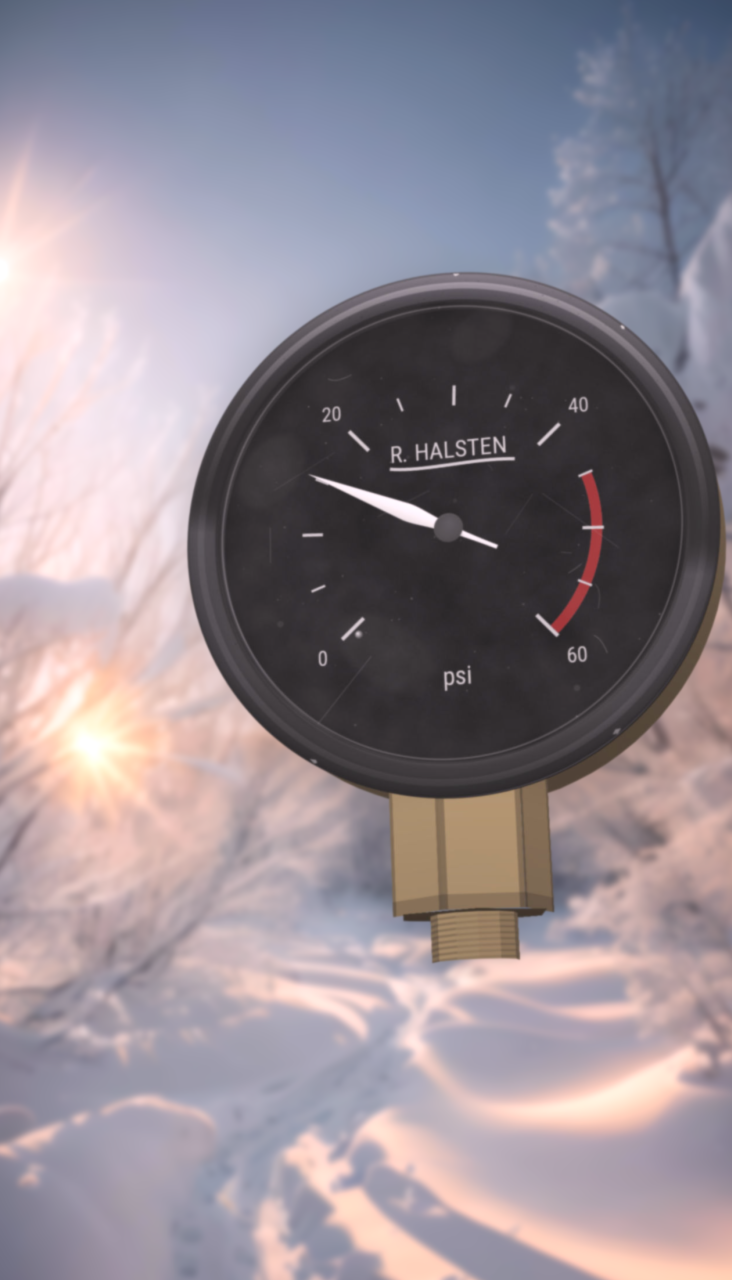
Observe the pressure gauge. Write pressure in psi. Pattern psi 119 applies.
psi 15
